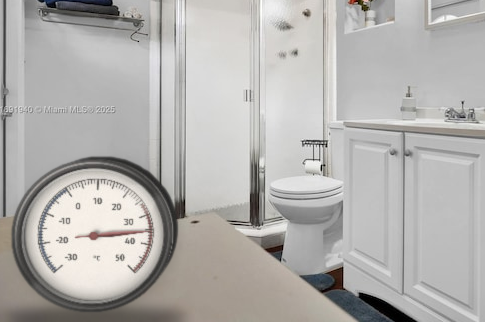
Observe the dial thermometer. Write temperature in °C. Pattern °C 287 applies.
°C 35
